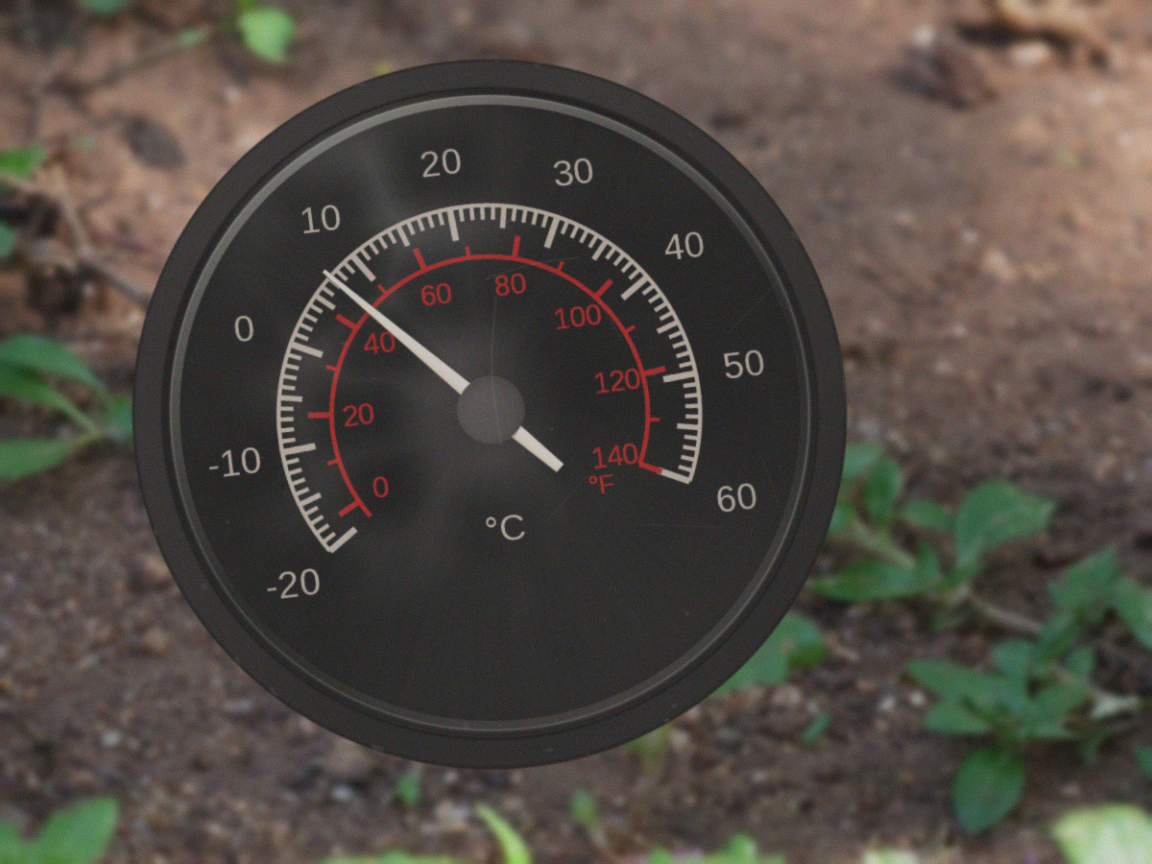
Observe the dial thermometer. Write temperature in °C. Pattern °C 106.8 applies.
°C 7
